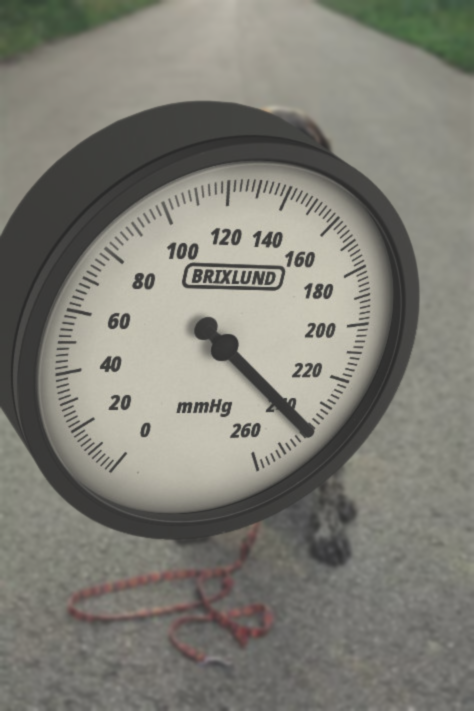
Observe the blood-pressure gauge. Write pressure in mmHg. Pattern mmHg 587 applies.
mmHg 240
